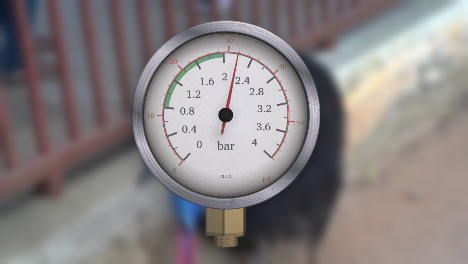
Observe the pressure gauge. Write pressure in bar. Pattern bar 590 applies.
bar 2.2
